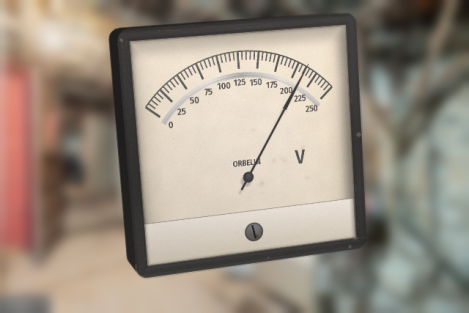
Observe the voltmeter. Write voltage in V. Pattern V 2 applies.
V 210
